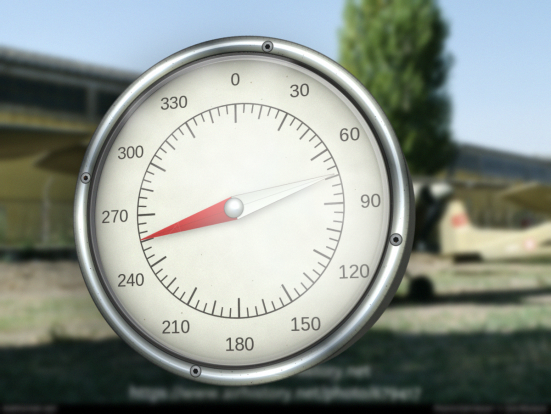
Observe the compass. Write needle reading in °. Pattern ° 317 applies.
° 255
